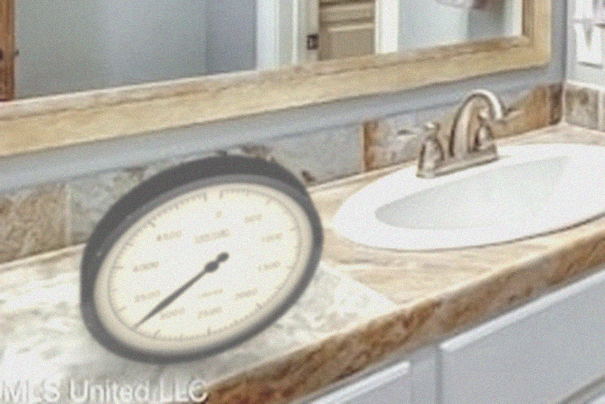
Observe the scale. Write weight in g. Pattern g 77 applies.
g 3250
